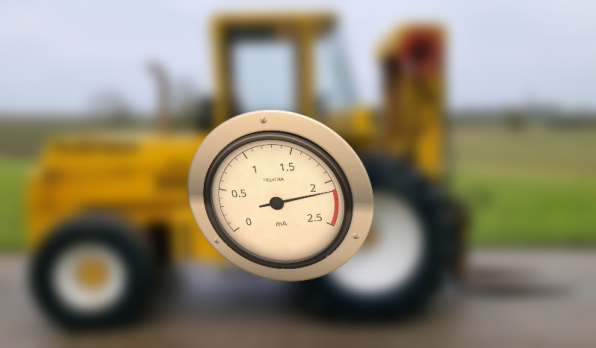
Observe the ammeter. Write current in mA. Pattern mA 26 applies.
mA 2.1
